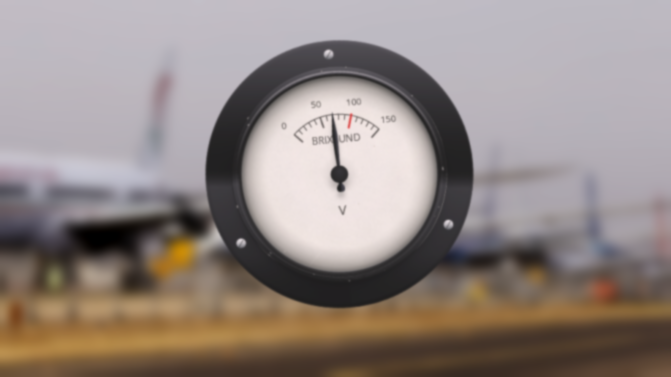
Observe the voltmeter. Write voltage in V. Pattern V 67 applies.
V 70
